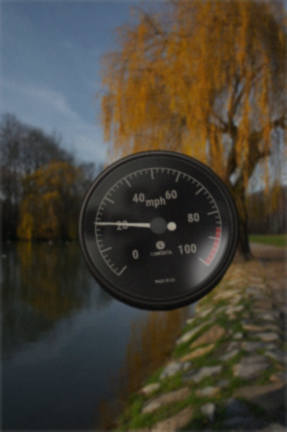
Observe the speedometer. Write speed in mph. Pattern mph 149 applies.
mph 20
